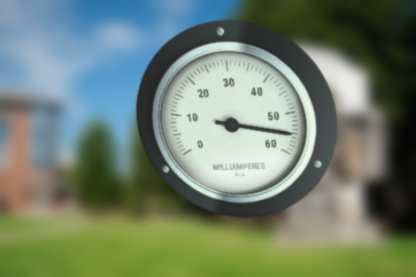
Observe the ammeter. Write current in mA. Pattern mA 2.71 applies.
mA 55
